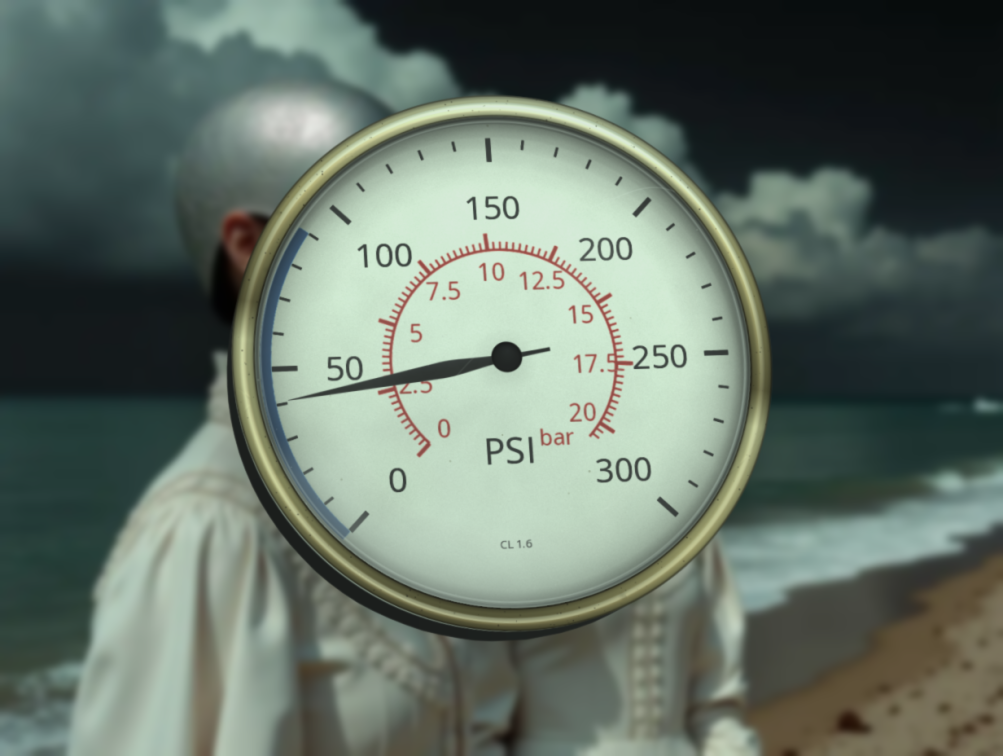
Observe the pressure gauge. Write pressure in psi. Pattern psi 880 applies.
psi 40
